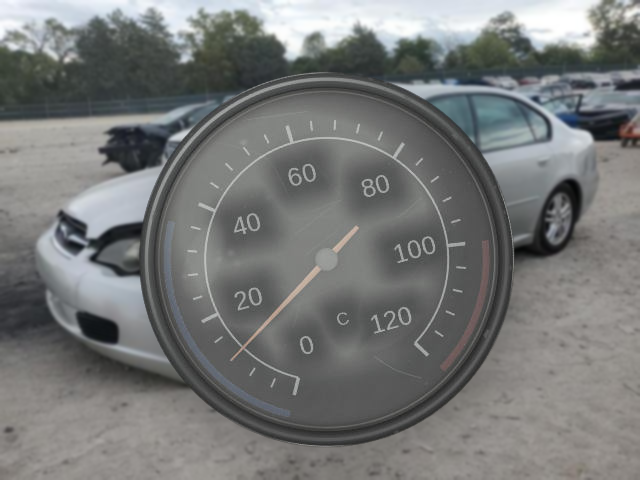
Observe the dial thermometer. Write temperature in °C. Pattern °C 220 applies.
°C 12
